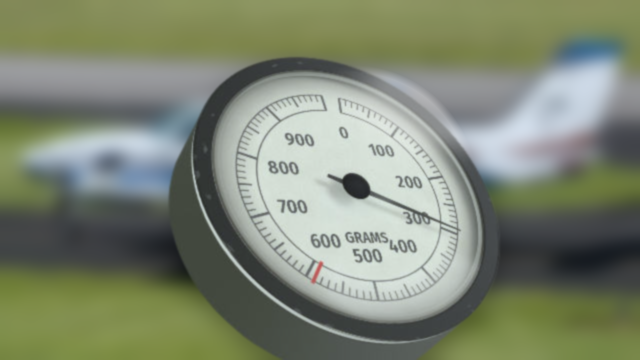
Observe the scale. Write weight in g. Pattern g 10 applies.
g 300
